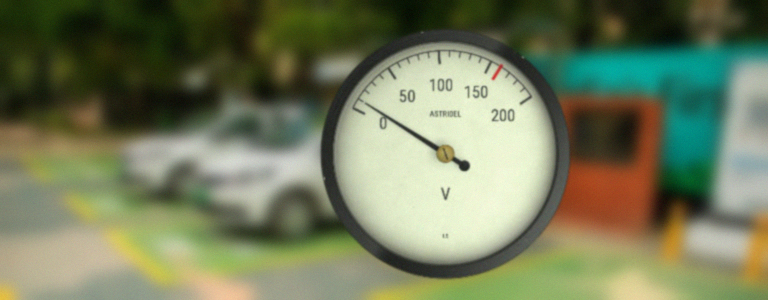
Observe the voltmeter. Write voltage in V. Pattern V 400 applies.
V 10
